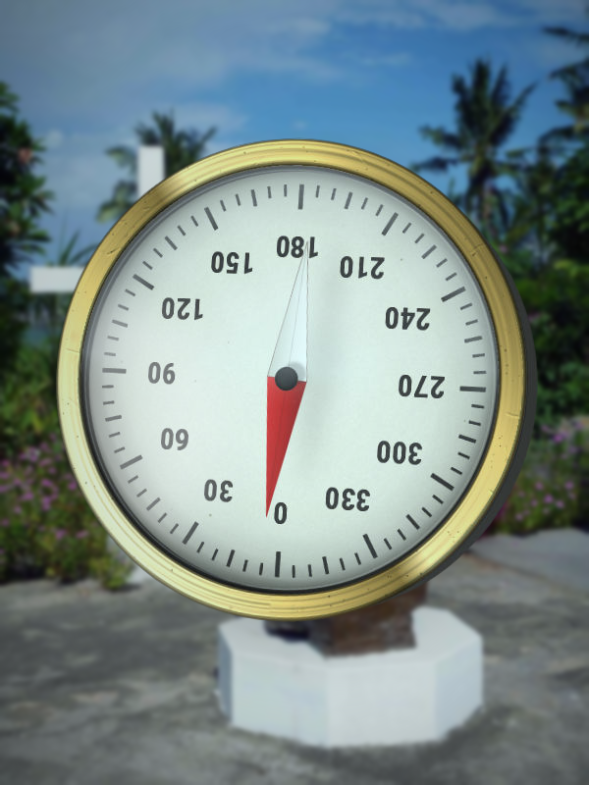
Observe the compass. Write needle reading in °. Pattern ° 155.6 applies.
° 5
